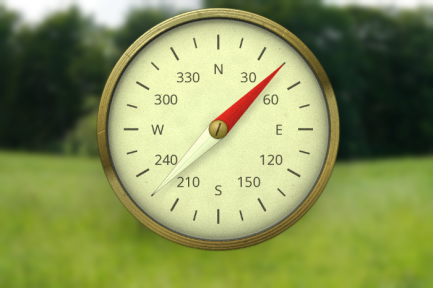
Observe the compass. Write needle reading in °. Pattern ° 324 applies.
° 45
